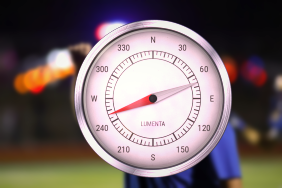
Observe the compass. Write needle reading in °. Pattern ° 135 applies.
° 250
